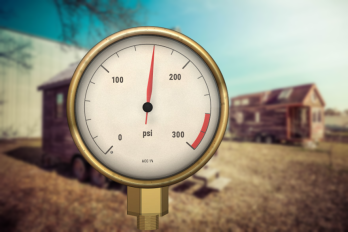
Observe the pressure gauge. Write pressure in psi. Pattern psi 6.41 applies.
psi 160
